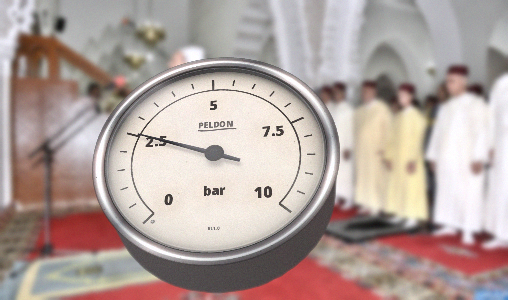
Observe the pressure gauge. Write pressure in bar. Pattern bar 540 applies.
bar 2.5
